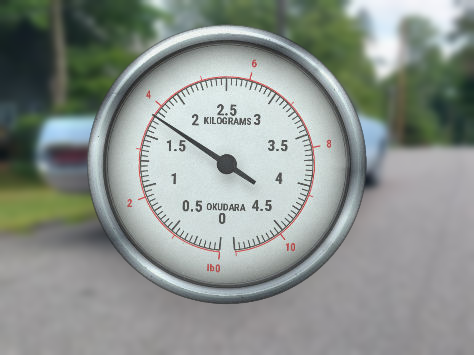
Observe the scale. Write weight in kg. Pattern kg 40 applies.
kg 1.7
